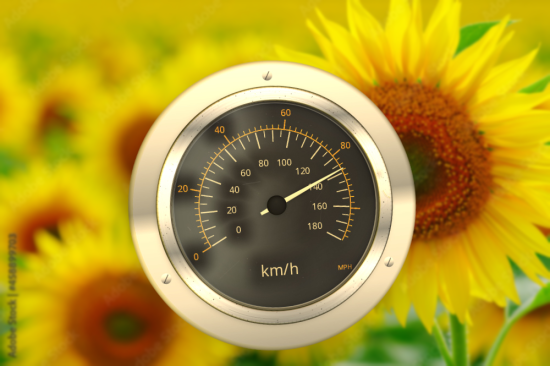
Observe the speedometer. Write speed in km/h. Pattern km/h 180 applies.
km/h 137.5
